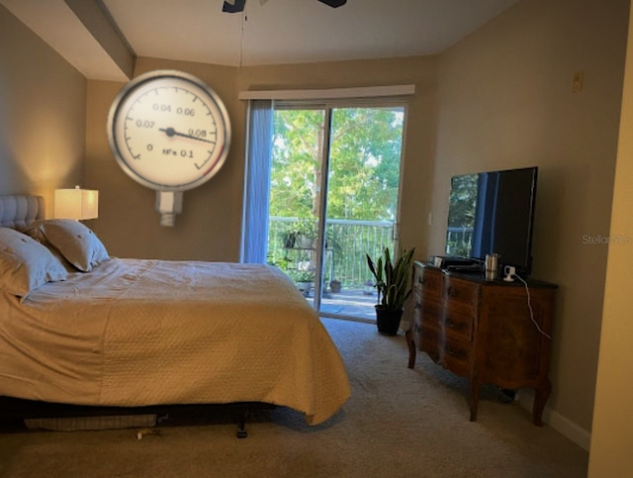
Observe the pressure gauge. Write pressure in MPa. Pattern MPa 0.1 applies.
MPa 0.085
